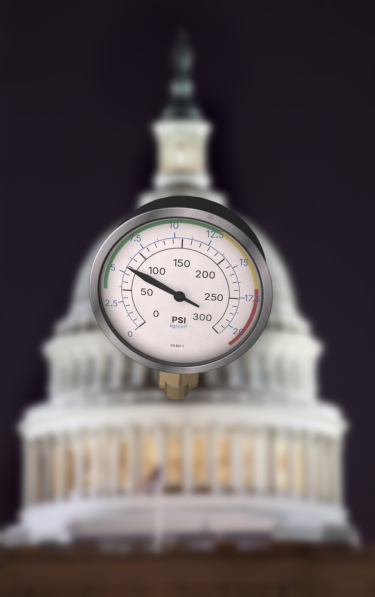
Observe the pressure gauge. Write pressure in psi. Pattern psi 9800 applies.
psi 80
